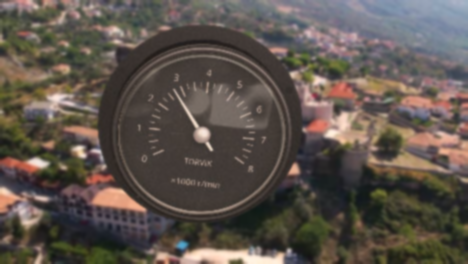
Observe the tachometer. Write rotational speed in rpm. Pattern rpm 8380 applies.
rpm 2750
